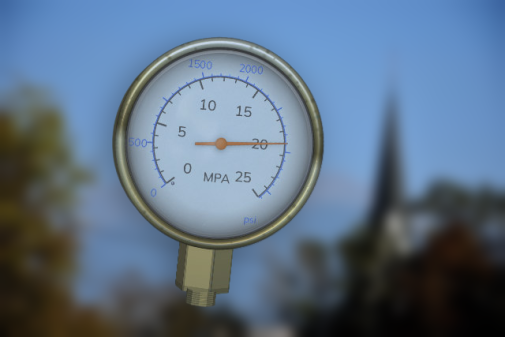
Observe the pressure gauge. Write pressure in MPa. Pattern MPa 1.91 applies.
MPa 20
